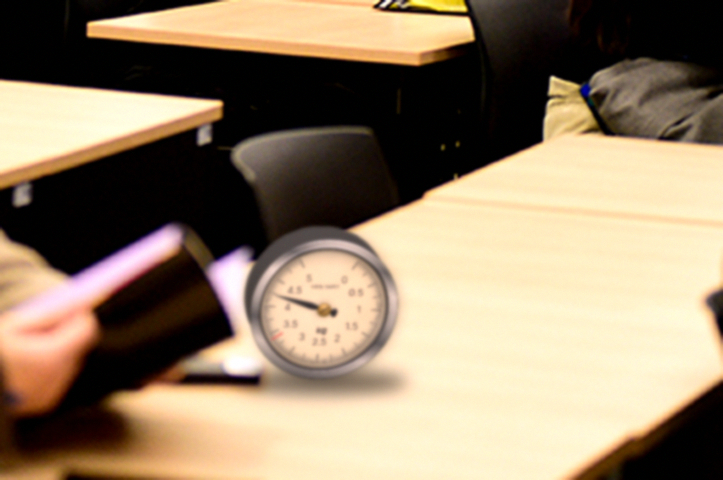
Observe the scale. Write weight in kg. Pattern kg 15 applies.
kg 4.25
